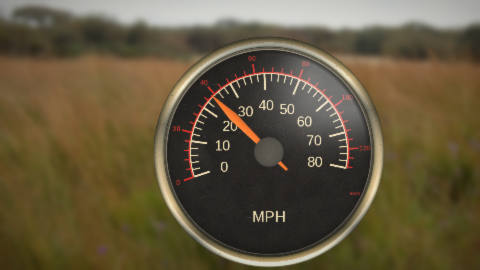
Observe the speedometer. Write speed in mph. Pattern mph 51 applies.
mph 24
